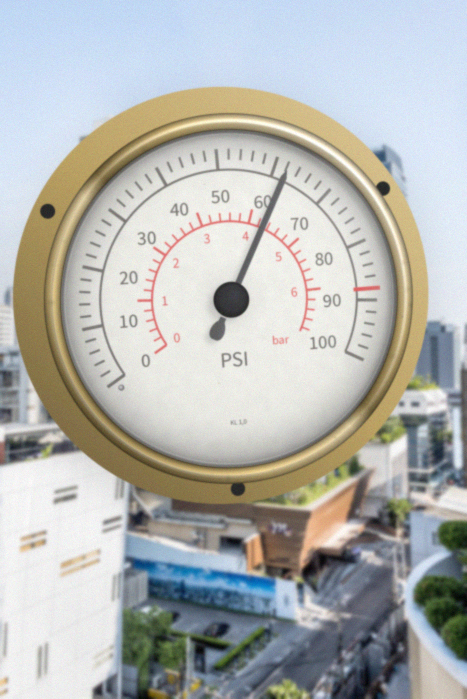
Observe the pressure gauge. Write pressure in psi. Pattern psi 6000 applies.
psi 62
